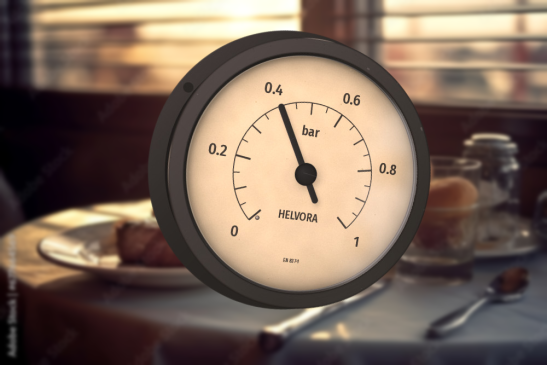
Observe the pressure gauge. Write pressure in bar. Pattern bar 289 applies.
bar 0.4
